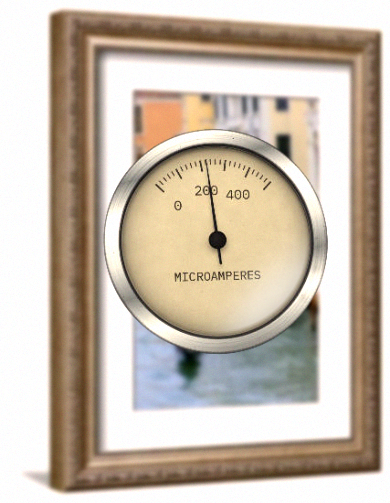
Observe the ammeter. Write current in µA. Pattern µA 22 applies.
µA 220
